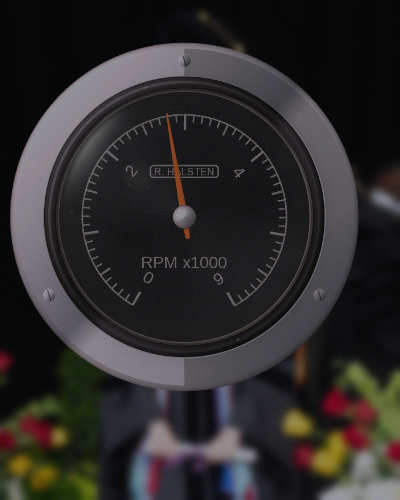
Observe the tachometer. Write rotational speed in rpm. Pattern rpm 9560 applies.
rpm 2800
